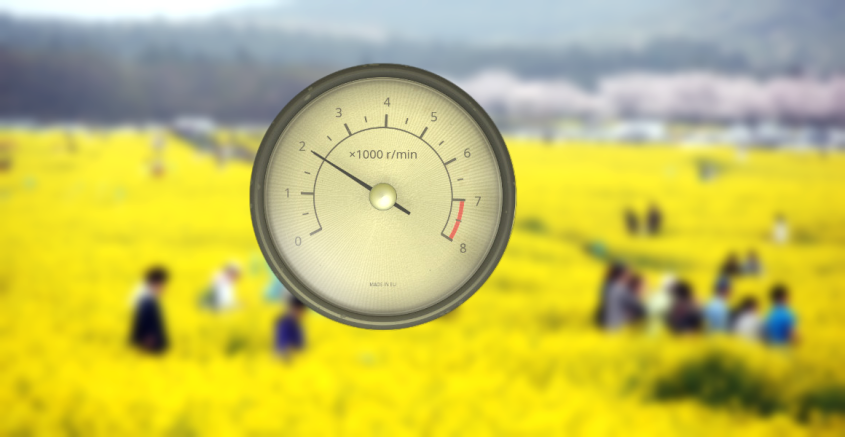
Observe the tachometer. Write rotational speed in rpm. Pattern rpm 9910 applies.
rpm 2000
